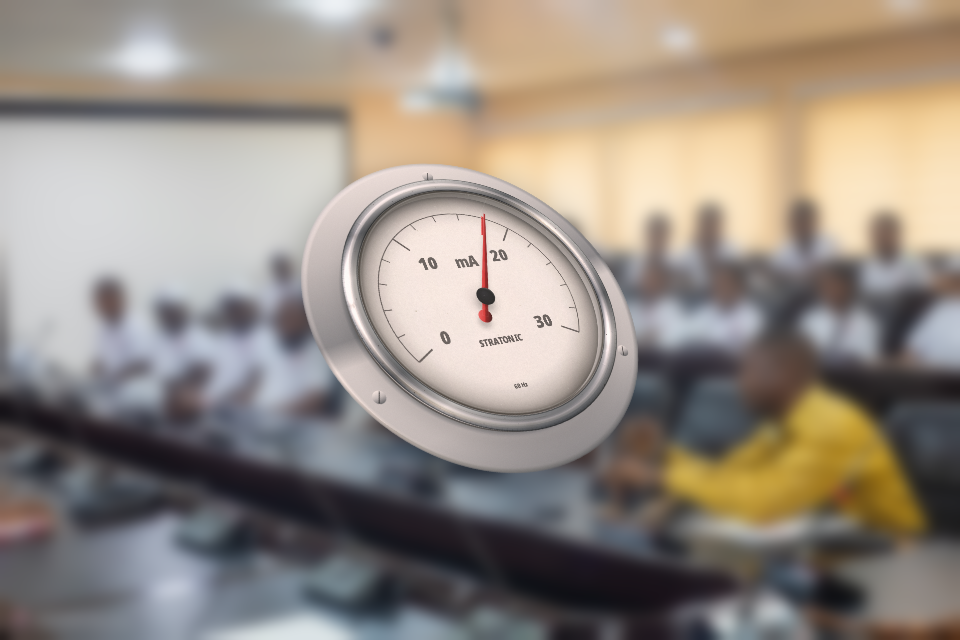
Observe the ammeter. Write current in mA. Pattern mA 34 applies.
mA 18
